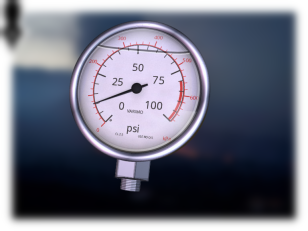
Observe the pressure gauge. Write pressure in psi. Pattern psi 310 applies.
psi 10
